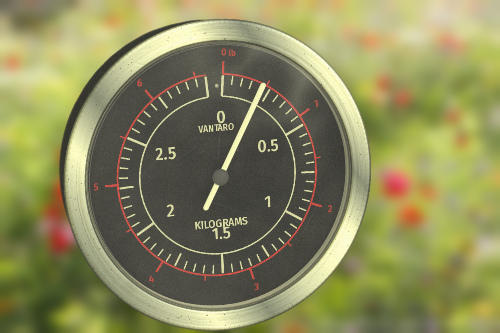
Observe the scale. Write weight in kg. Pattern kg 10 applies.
kg 0.2
